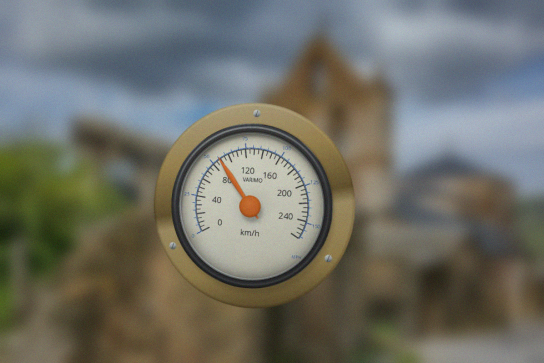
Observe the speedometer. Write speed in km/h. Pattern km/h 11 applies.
km/h 90
